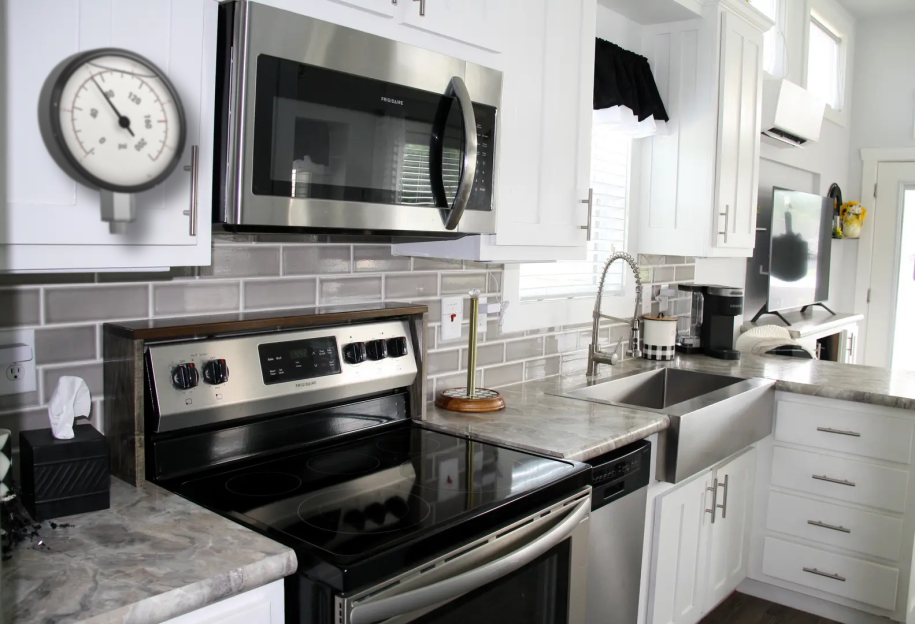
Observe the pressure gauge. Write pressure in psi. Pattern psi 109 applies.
psi 70
